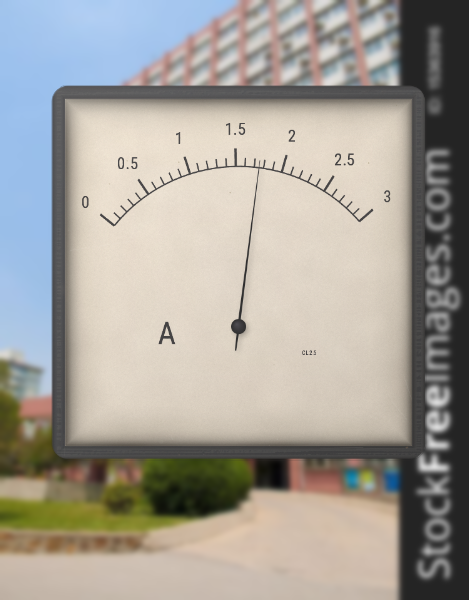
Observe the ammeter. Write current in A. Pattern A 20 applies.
A 1.75
